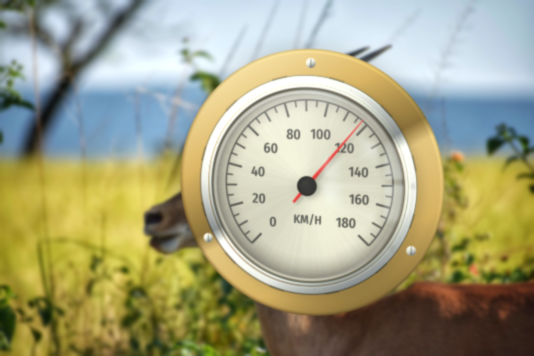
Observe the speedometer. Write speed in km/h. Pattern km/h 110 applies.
km/h 117.5
